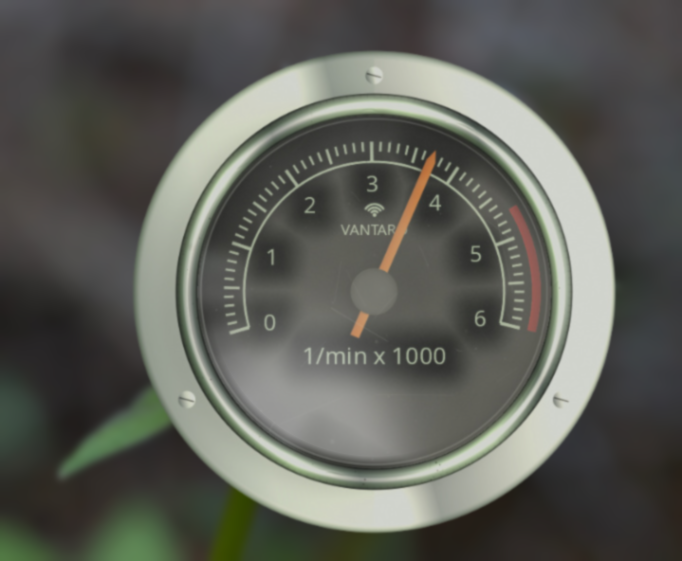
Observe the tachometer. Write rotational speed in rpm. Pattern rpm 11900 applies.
rpm 3700
